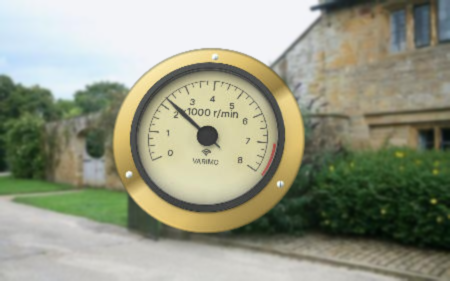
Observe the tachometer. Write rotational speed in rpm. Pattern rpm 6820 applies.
rpm 2250
